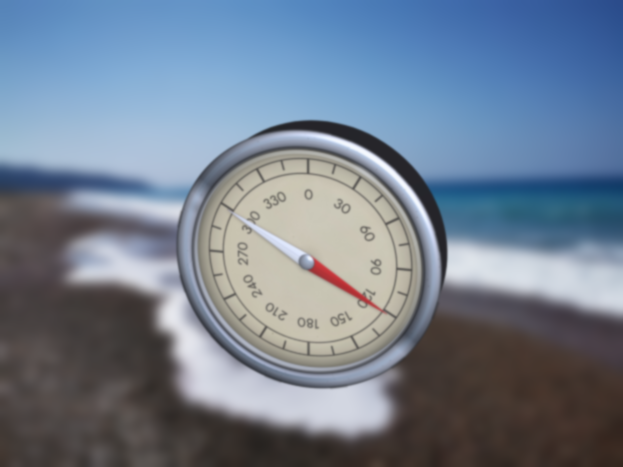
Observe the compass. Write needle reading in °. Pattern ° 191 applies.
° 120
